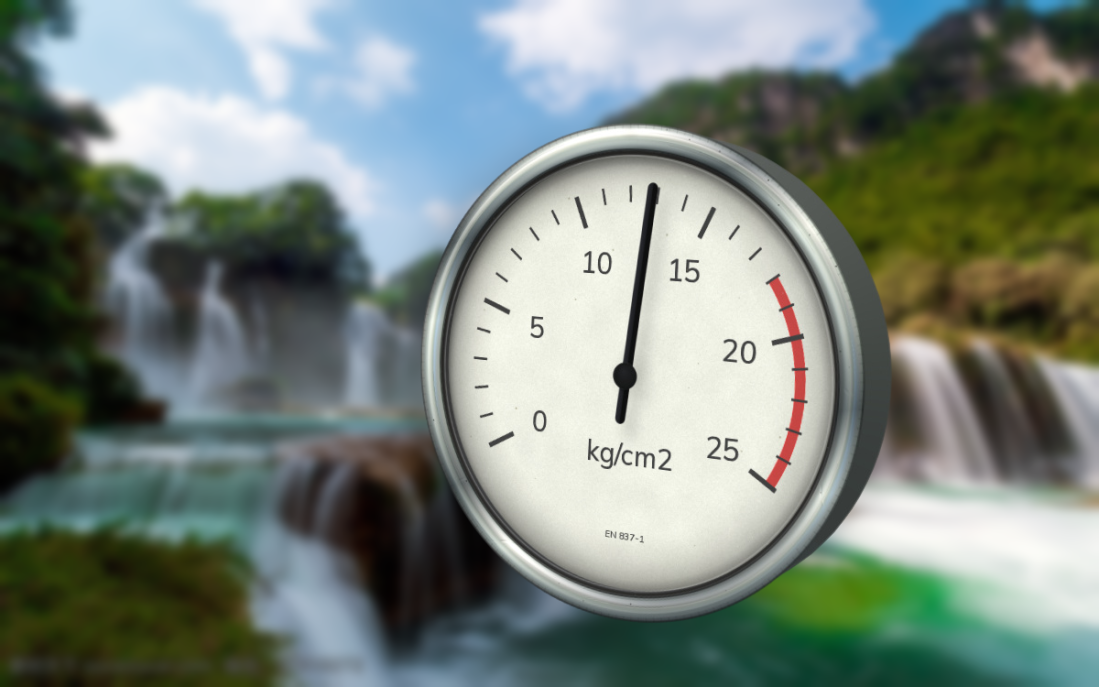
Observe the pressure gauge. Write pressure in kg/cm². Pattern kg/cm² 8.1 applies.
kg/cm² 13
